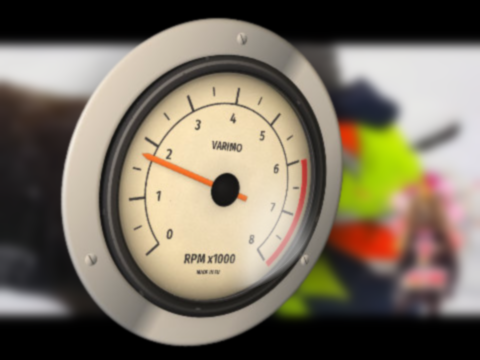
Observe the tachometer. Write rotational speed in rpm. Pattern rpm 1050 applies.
rpm 1750
